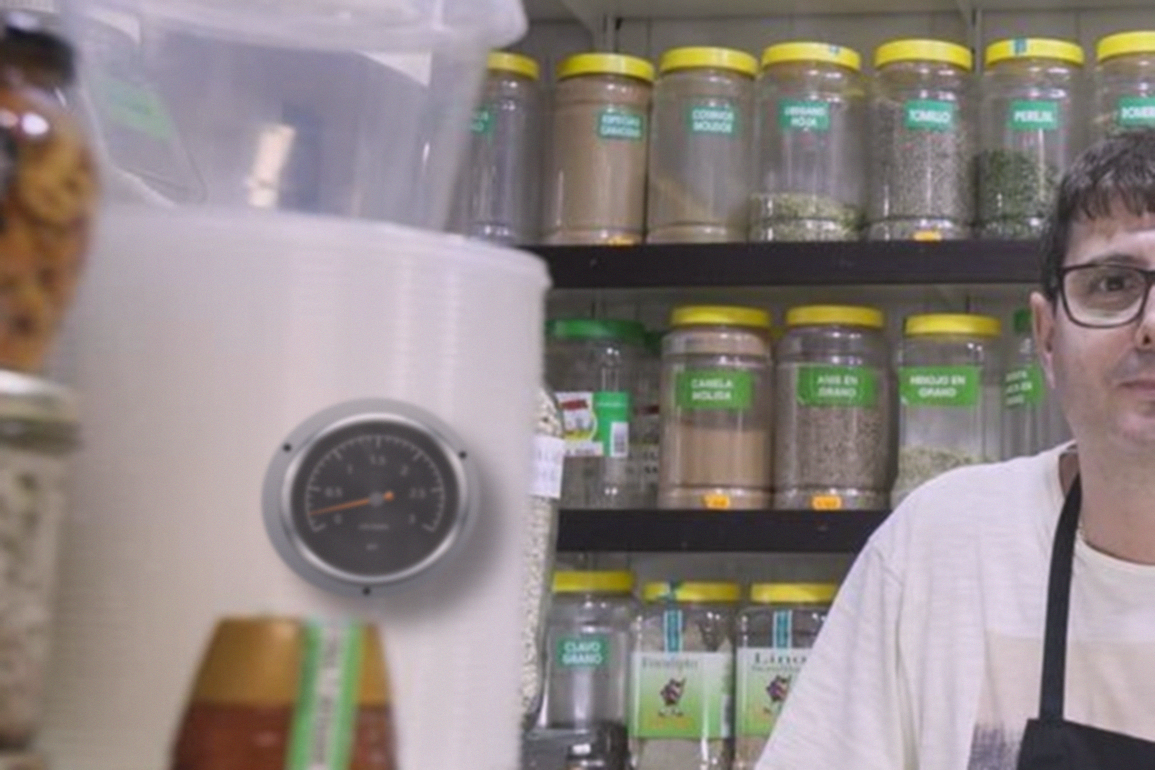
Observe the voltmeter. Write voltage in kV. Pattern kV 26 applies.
kV 0.2
